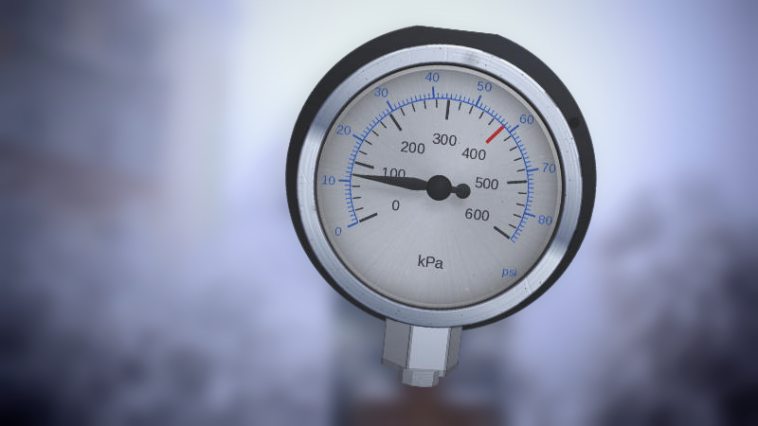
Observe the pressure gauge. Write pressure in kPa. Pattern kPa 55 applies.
kPa 80
